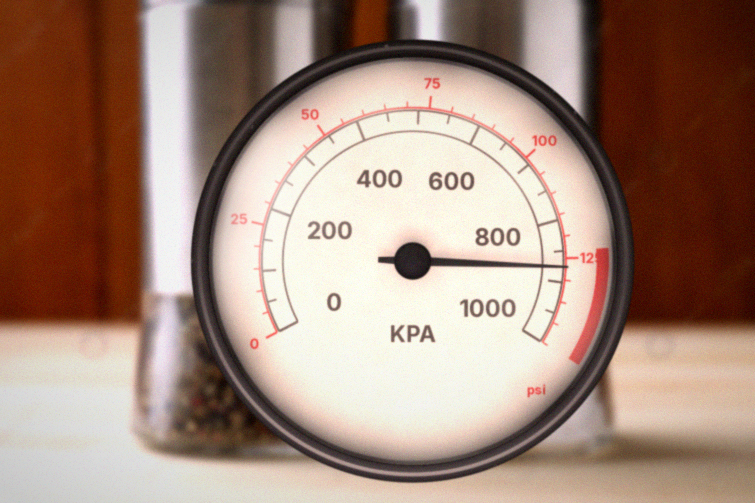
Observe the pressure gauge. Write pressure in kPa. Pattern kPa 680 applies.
kPa 875
